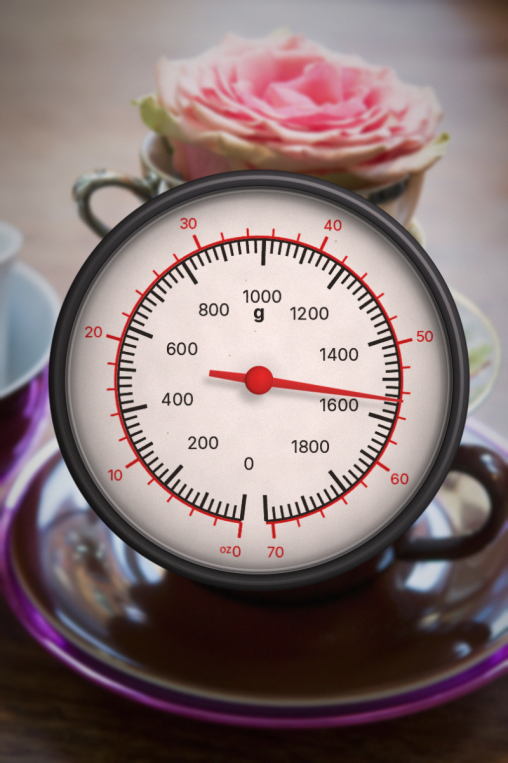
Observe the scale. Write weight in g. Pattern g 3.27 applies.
g 1550
